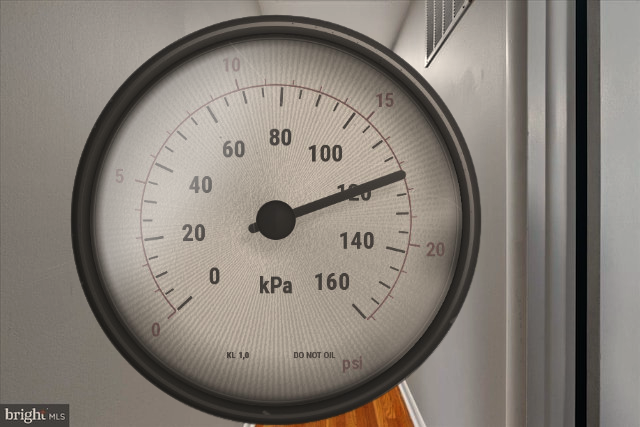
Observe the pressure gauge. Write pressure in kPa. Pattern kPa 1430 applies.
kPa 120
